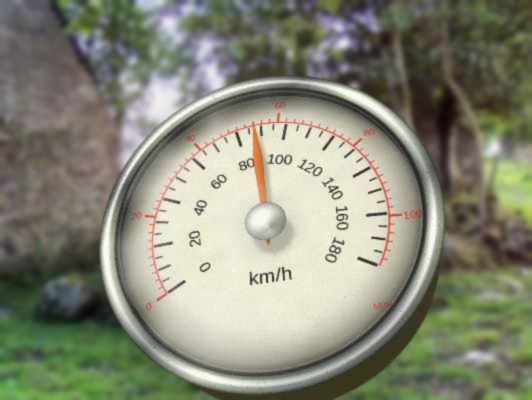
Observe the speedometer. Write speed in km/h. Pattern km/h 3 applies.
km/h 87.5
